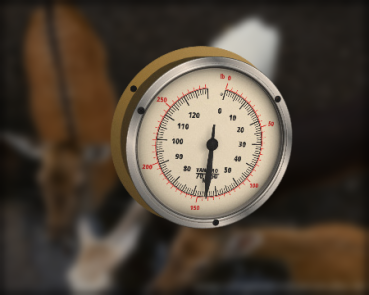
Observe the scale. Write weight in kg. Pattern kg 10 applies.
kg 65
